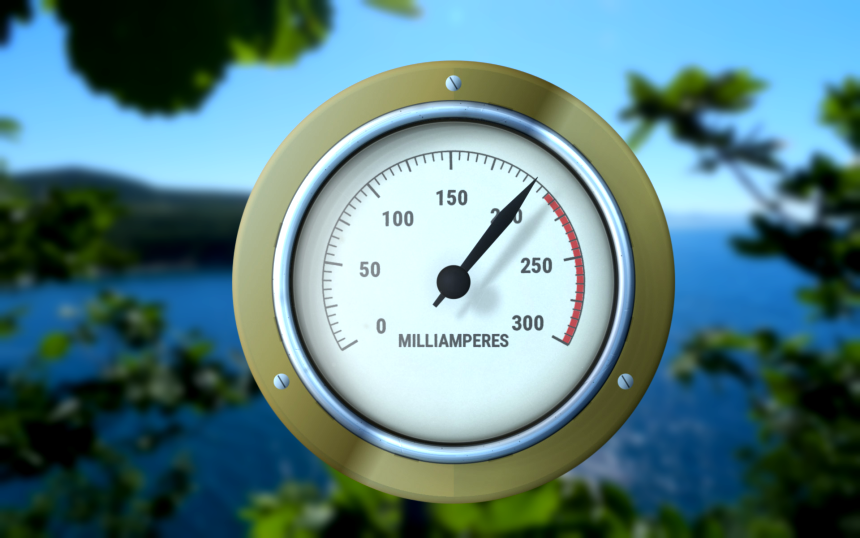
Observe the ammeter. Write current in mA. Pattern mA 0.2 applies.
mA 200
